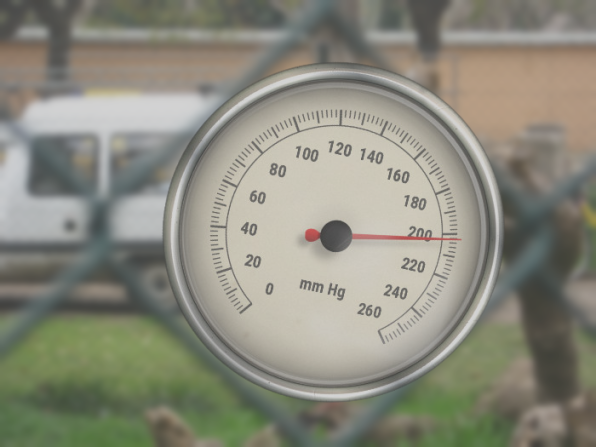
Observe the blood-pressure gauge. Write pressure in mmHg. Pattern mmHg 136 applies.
mmHg 202
